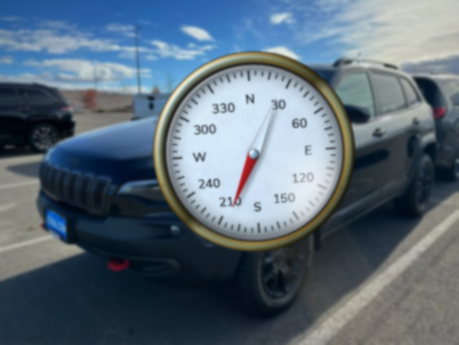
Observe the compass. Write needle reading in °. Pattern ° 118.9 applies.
° 205
